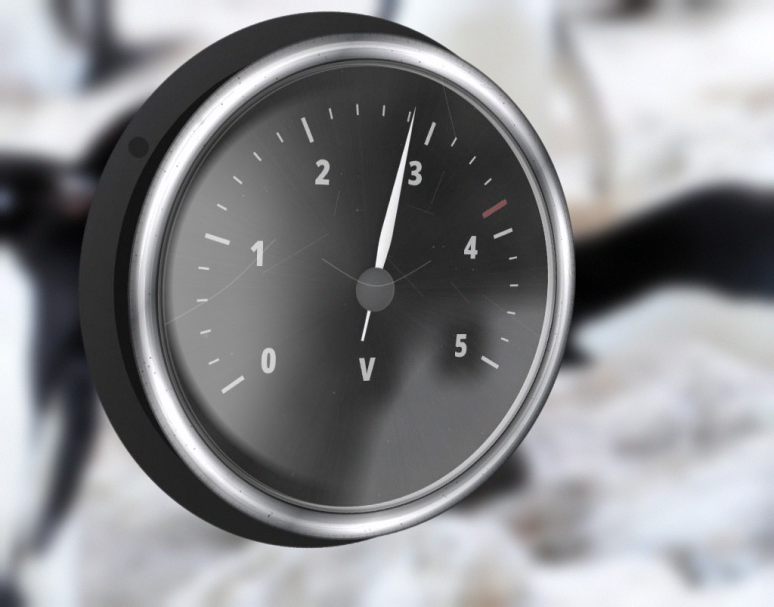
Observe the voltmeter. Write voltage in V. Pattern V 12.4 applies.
V 2.8
